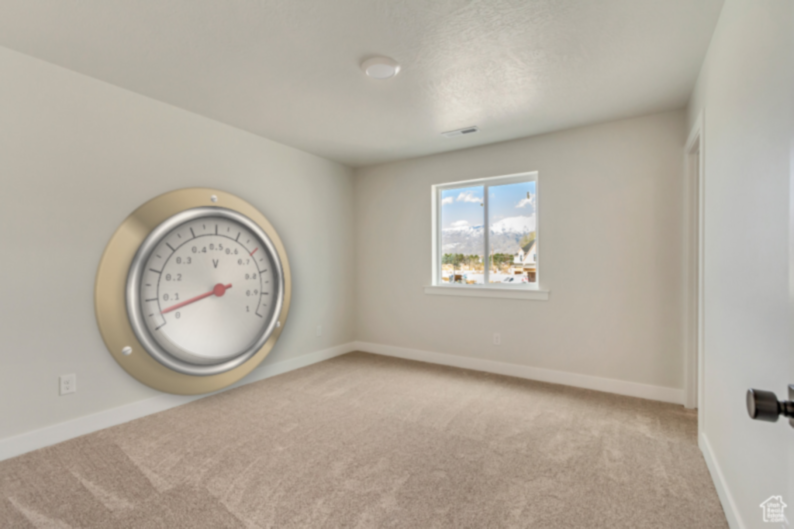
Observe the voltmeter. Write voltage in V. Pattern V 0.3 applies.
V 0.05
